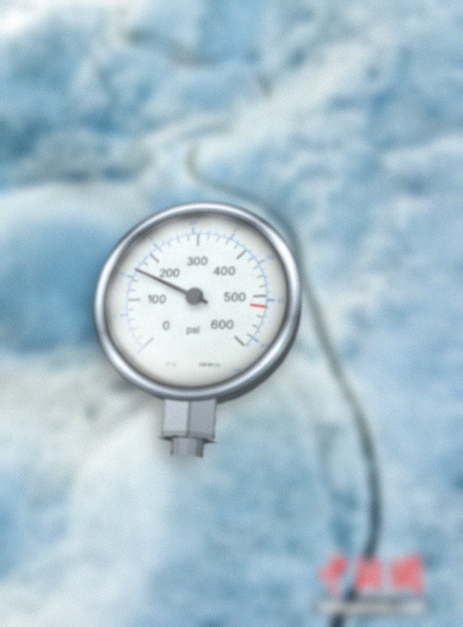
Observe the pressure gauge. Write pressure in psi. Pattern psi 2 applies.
psi 160
